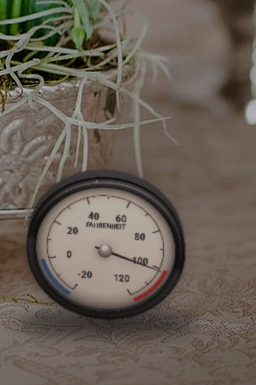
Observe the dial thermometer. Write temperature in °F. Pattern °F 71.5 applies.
°F 100
